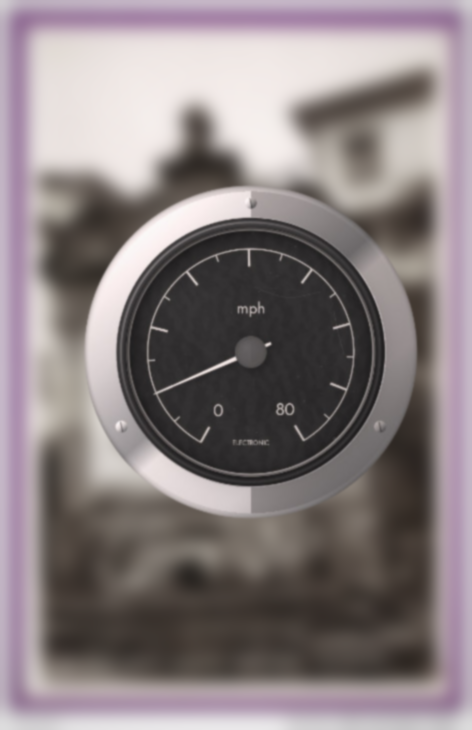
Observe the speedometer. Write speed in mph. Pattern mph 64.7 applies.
mph 10
